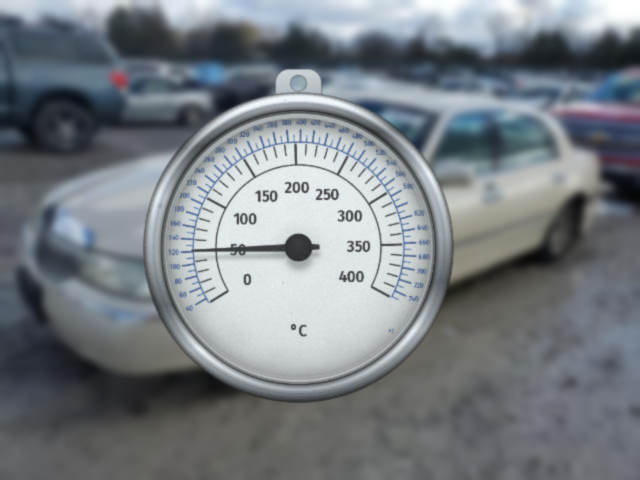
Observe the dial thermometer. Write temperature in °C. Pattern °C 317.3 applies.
°C 50
